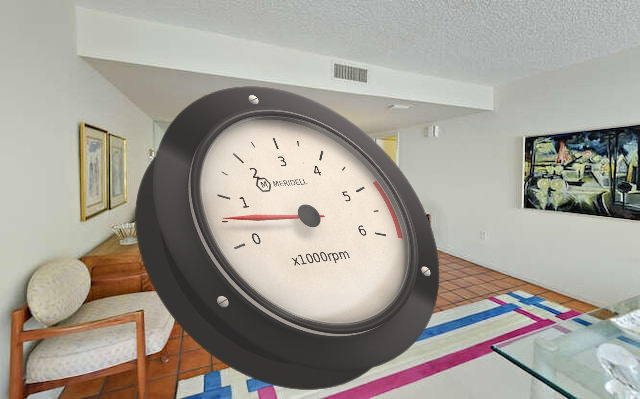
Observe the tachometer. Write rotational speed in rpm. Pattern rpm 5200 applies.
rpm 500
